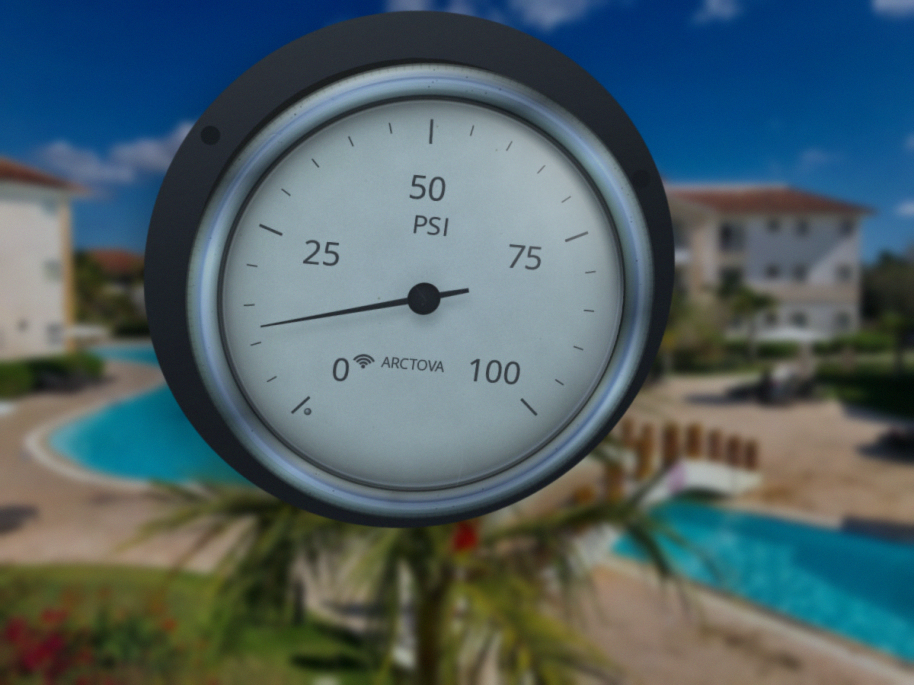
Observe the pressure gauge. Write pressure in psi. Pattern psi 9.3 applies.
psi 12.5
